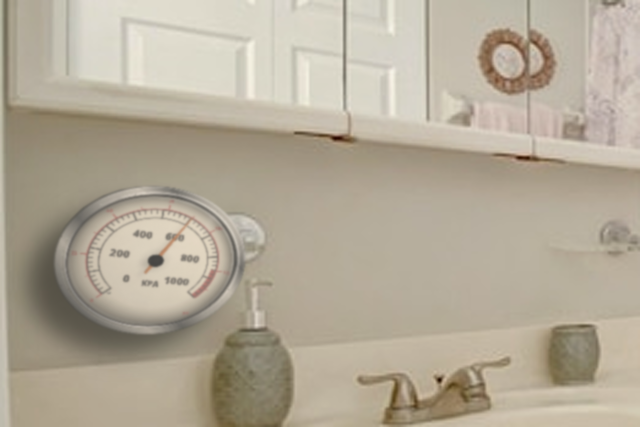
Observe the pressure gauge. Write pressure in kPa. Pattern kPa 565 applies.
kPa 600
